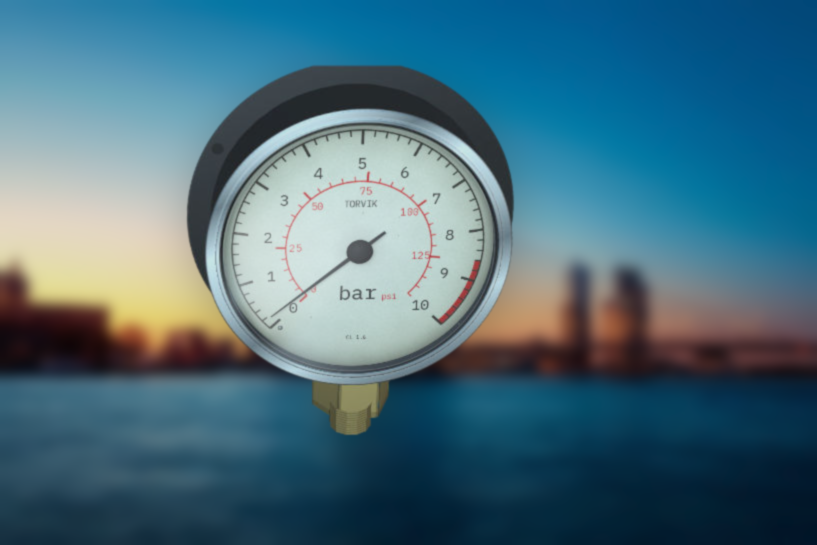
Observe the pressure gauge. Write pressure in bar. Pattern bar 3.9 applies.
bar 0.2
